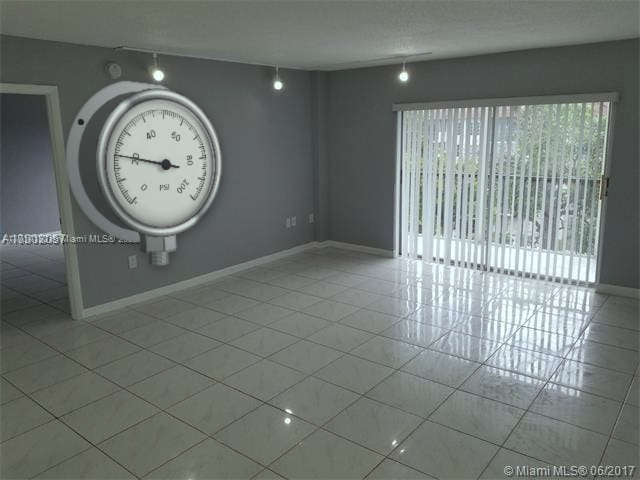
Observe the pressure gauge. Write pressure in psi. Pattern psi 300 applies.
psi 20
